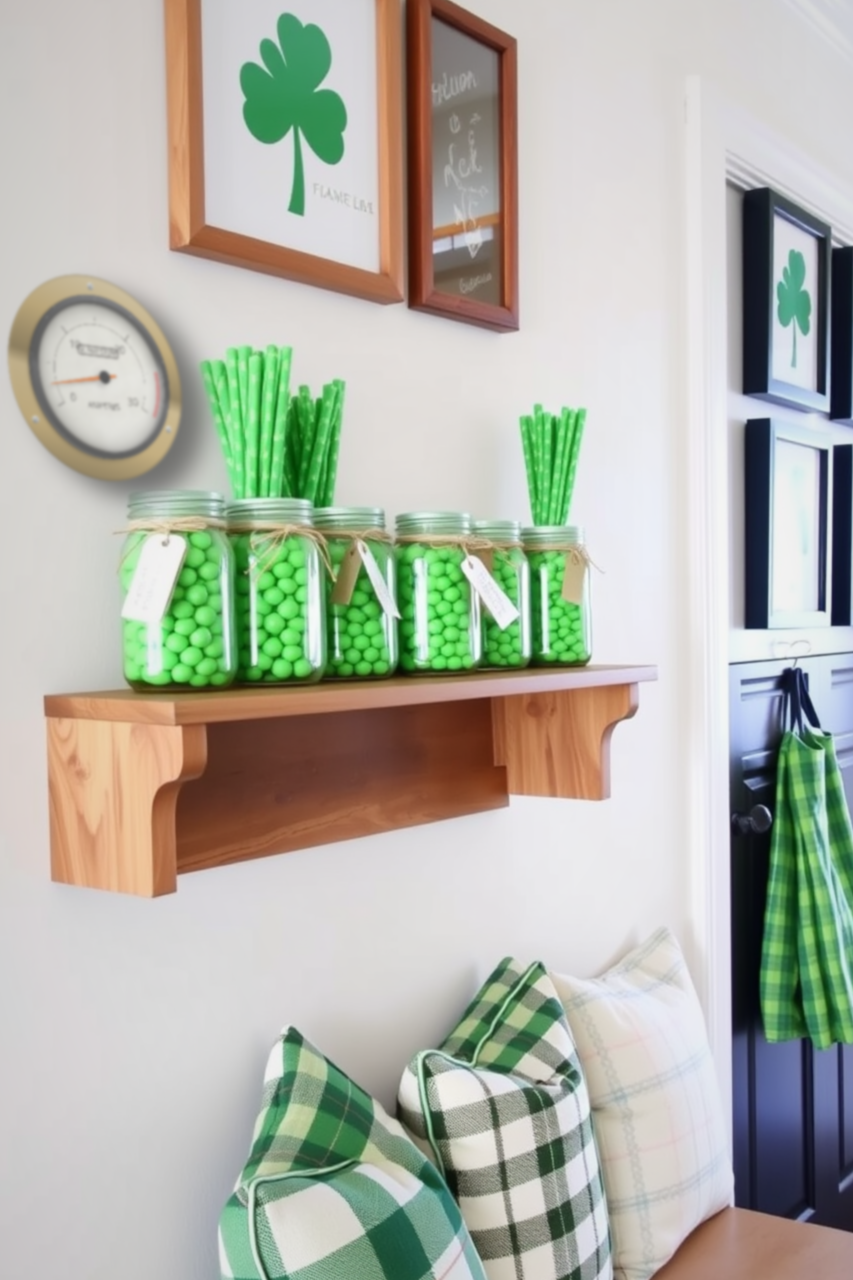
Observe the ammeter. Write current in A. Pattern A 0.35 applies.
A 2.5
